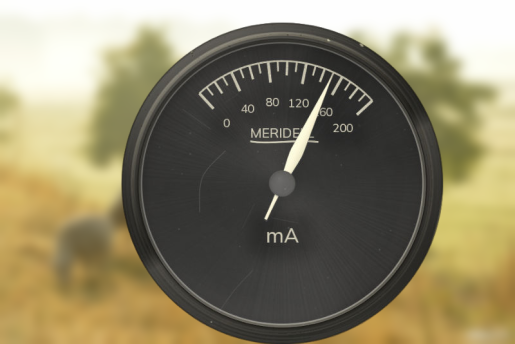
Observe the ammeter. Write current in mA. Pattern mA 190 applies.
mA 150
